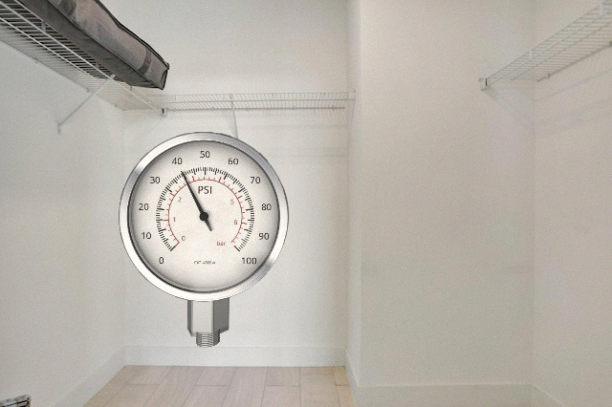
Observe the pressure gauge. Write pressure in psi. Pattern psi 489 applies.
psi 40
